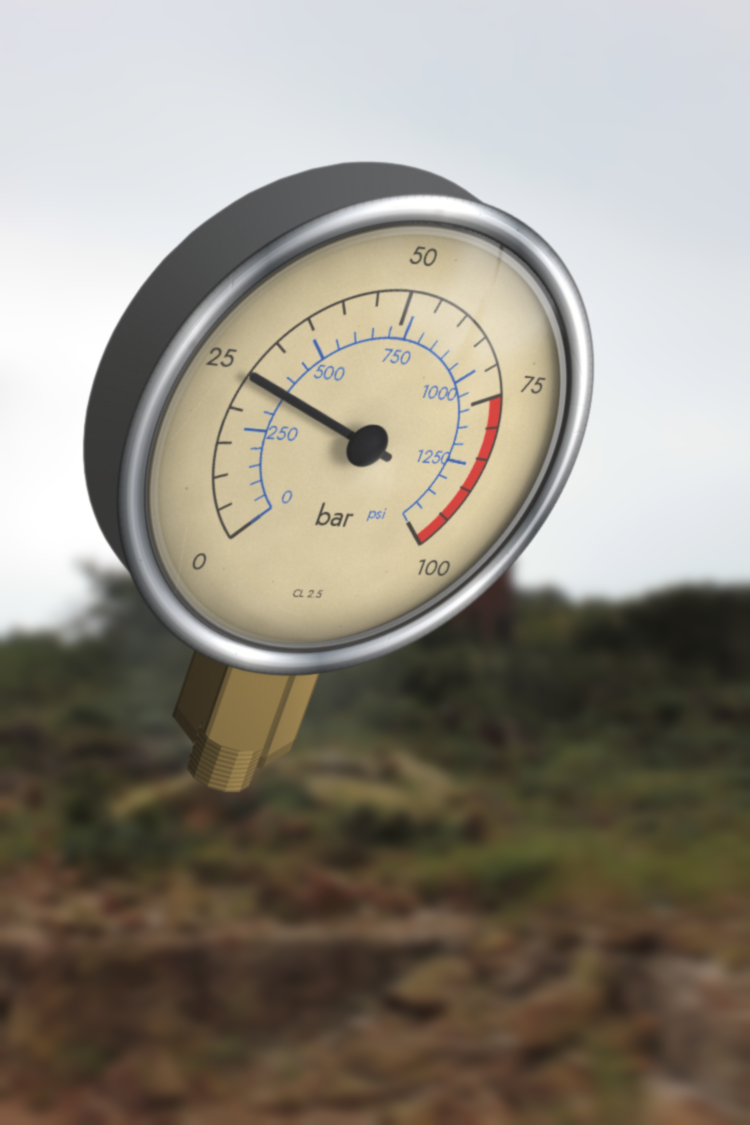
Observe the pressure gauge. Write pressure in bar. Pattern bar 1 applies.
bar 25
